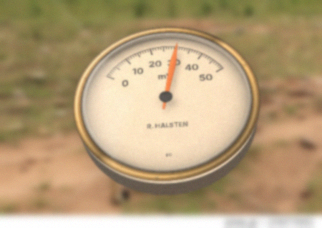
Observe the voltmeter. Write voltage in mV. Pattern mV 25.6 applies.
mV 30
